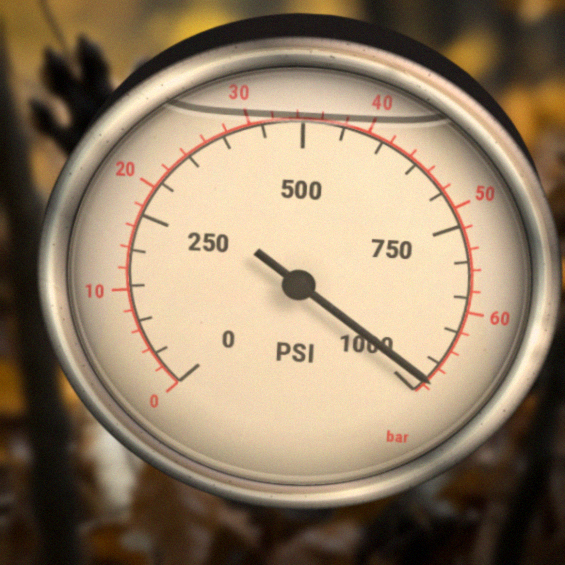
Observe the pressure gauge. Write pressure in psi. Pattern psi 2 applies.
psi 975
